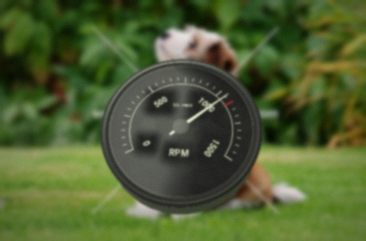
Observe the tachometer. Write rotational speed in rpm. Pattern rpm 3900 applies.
rpm 1050
